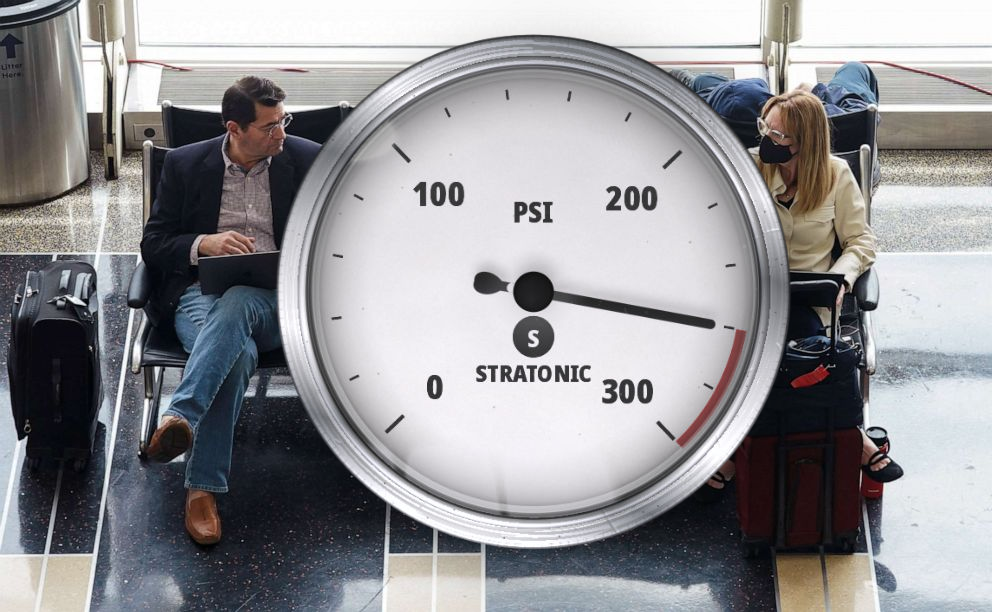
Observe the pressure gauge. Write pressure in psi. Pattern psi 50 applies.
psi 260
